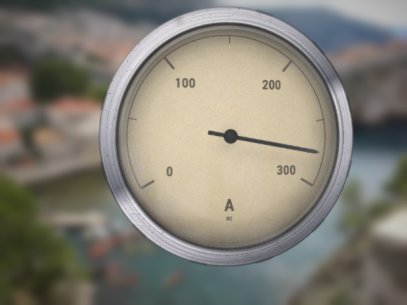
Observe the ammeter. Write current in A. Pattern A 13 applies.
A 275
